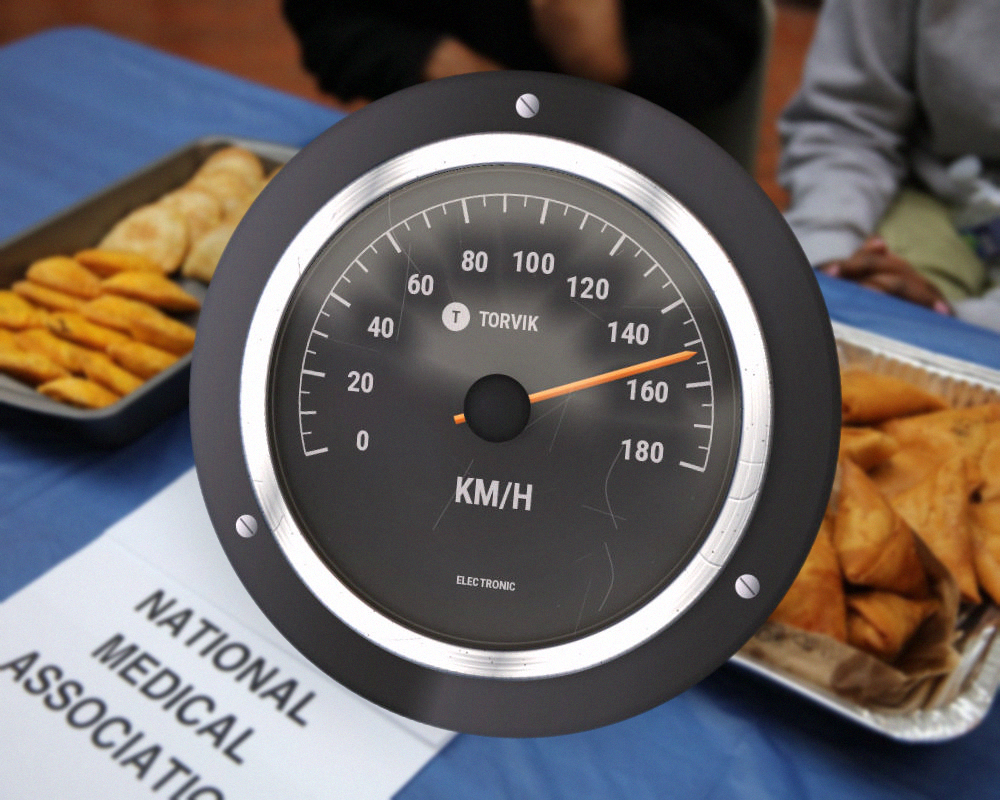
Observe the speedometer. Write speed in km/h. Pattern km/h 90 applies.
km/h 152.5
